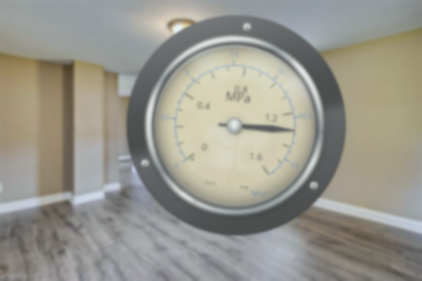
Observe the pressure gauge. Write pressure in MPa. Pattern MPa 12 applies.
MPa 1.3
